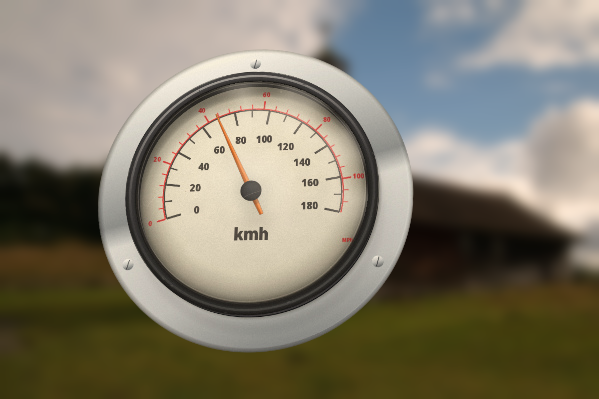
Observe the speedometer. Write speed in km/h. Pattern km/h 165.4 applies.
km/h 70
